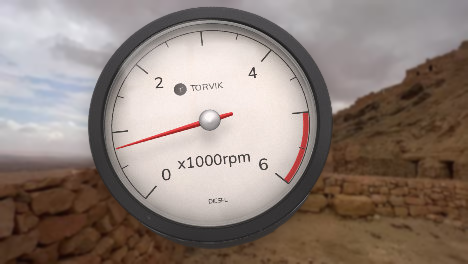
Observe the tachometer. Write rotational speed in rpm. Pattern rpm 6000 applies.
rpm 750
